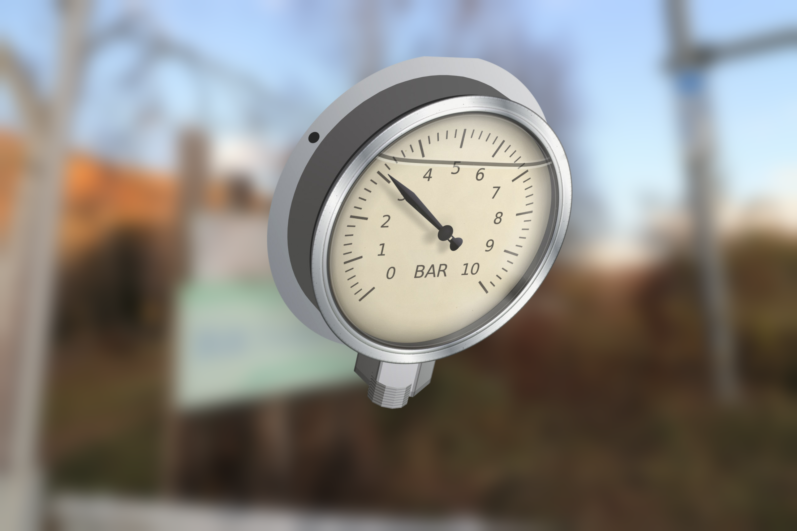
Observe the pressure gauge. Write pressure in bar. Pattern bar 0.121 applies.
bar 3.1
